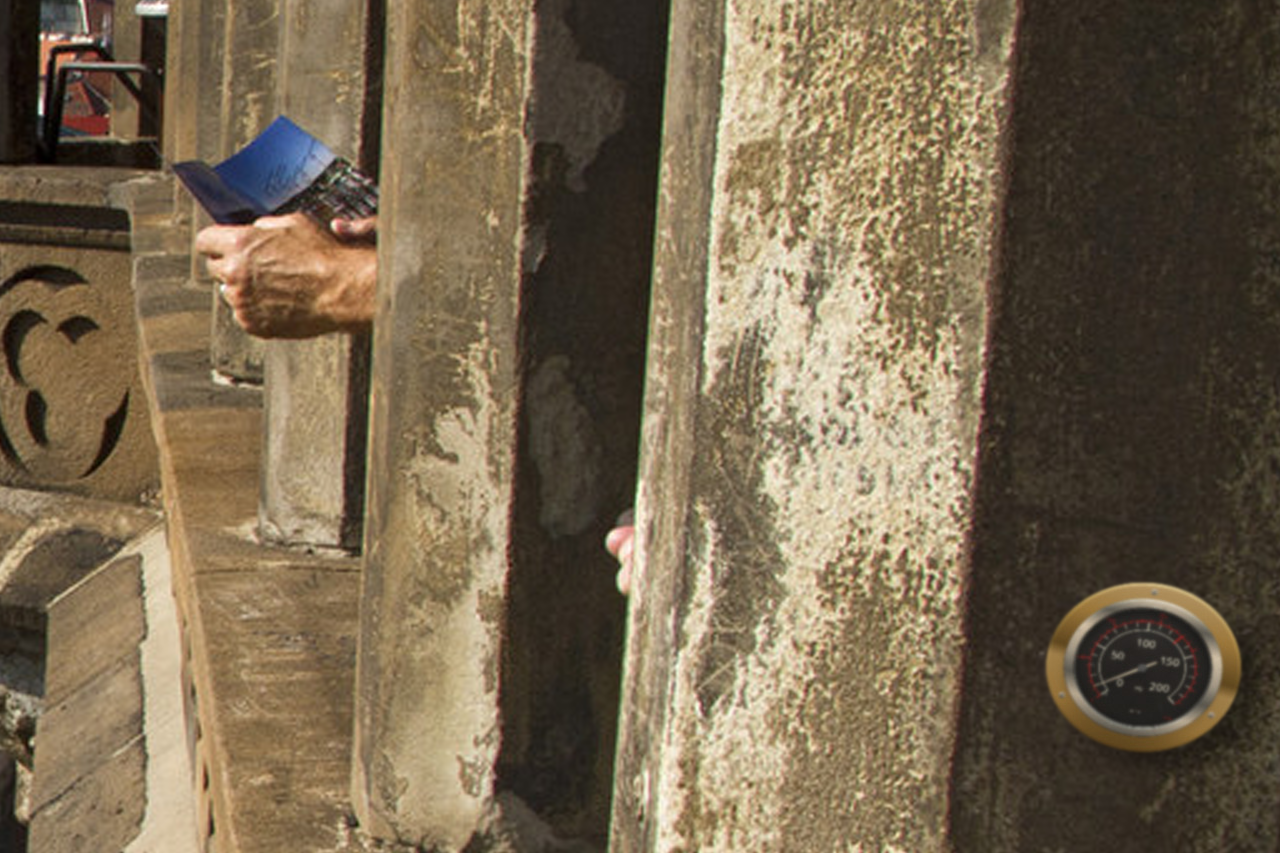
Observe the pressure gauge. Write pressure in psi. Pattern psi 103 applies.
psi 10
